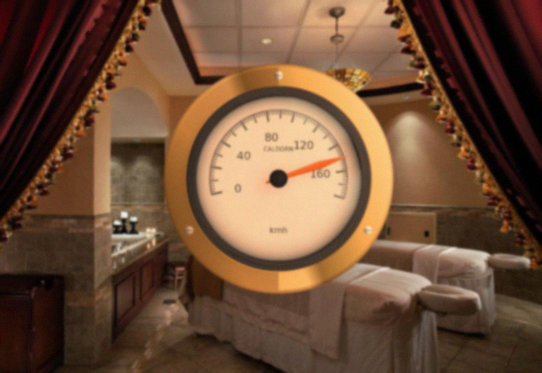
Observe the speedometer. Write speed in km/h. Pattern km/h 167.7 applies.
km/h 150
